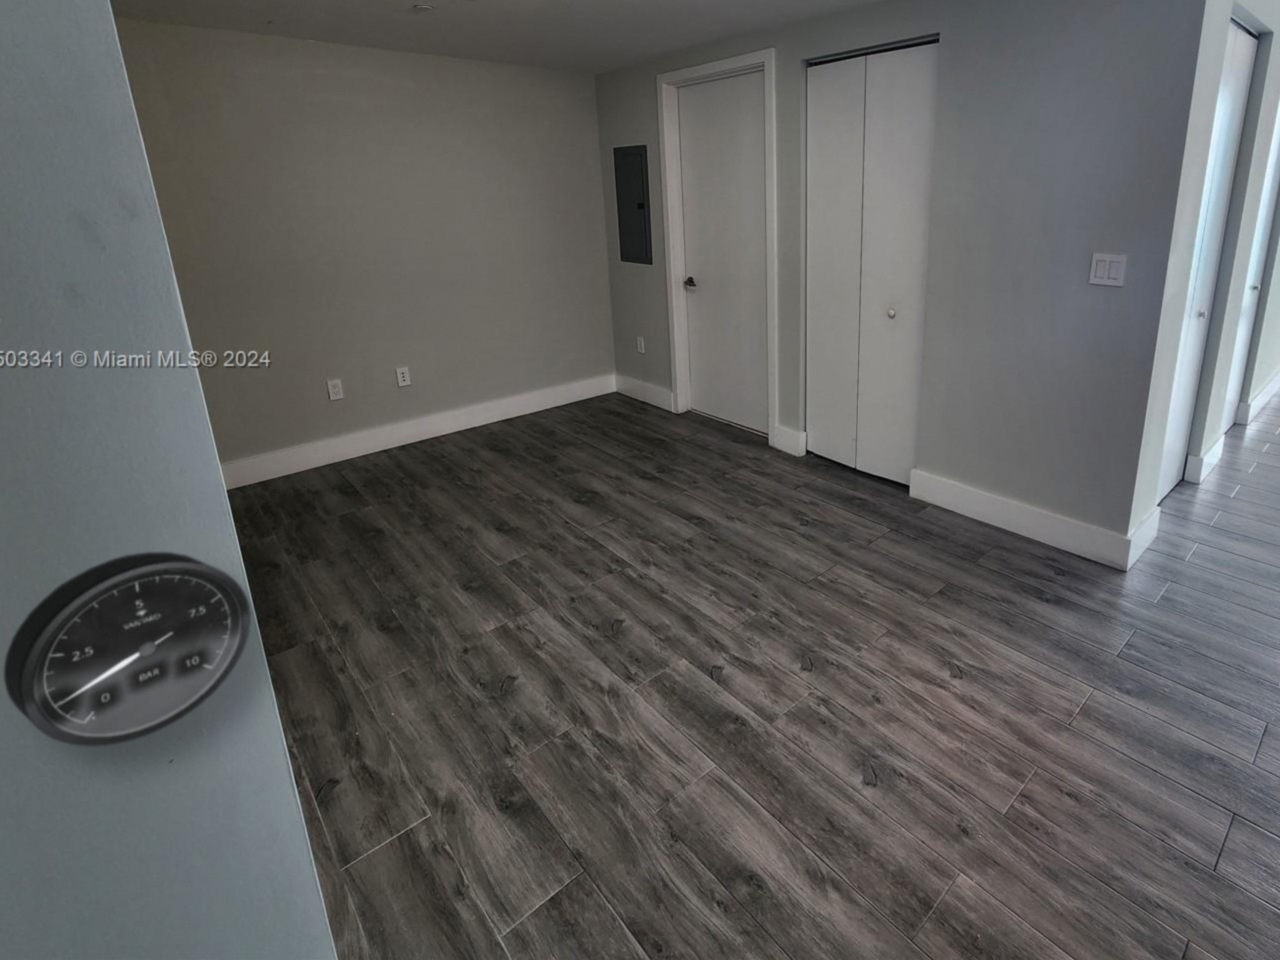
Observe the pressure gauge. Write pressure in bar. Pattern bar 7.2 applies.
bar 1
